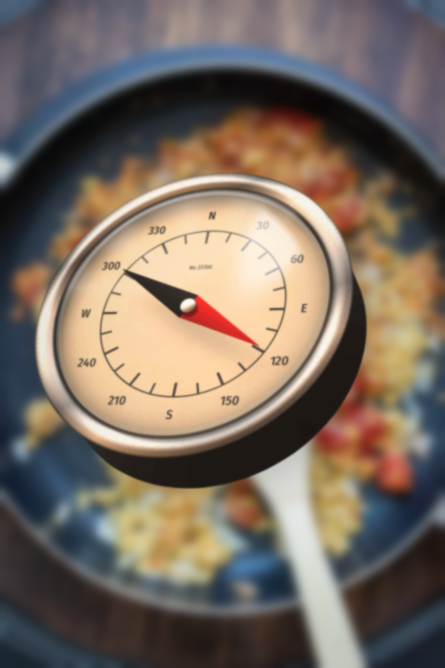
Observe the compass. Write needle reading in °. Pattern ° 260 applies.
° 120
